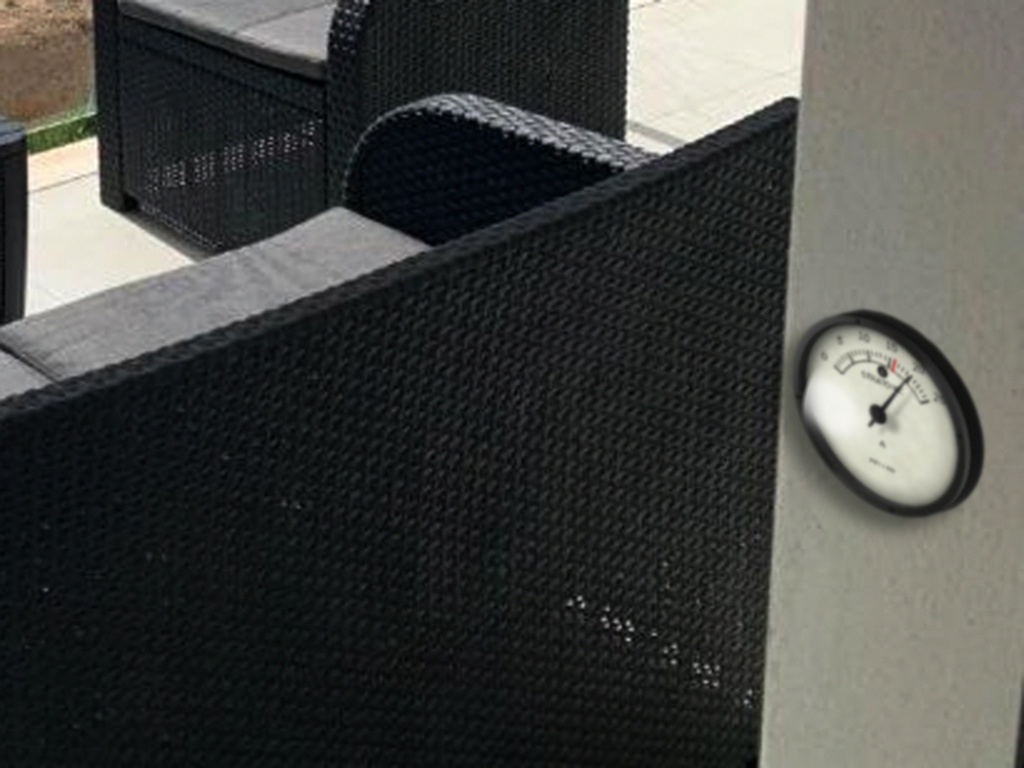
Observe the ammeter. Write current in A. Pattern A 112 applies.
A 20
